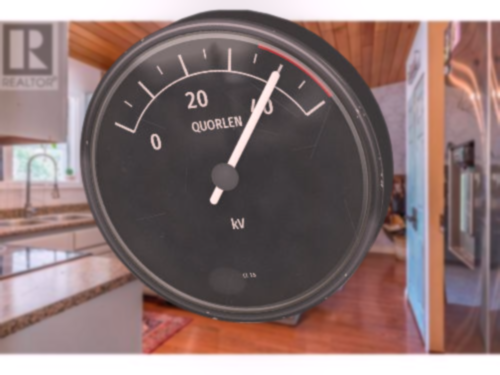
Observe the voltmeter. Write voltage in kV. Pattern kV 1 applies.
kV 40
